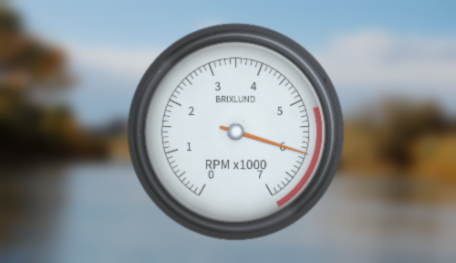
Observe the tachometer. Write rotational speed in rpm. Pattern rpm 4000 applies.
rpm 6000
